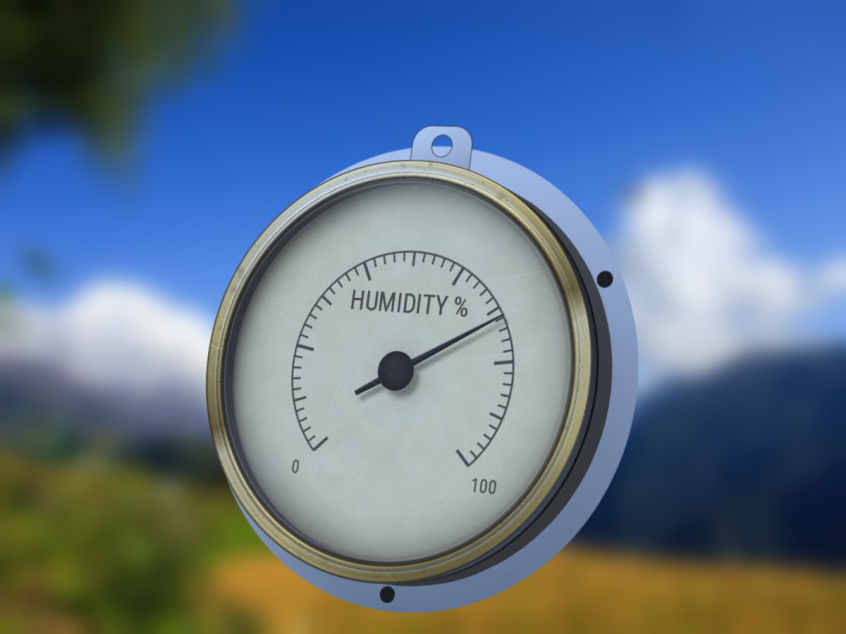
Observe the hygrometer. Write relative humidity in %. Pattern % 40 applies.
% 72
